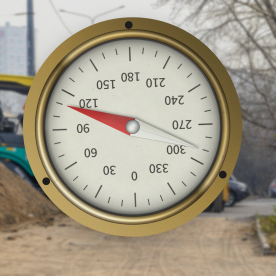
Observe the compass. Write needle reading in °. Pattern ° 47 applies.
° 110
